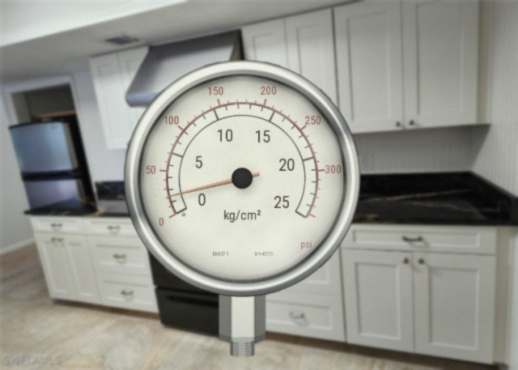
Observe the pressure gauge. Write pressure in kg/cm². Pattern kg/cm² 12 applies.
kg/cm² 1.5
